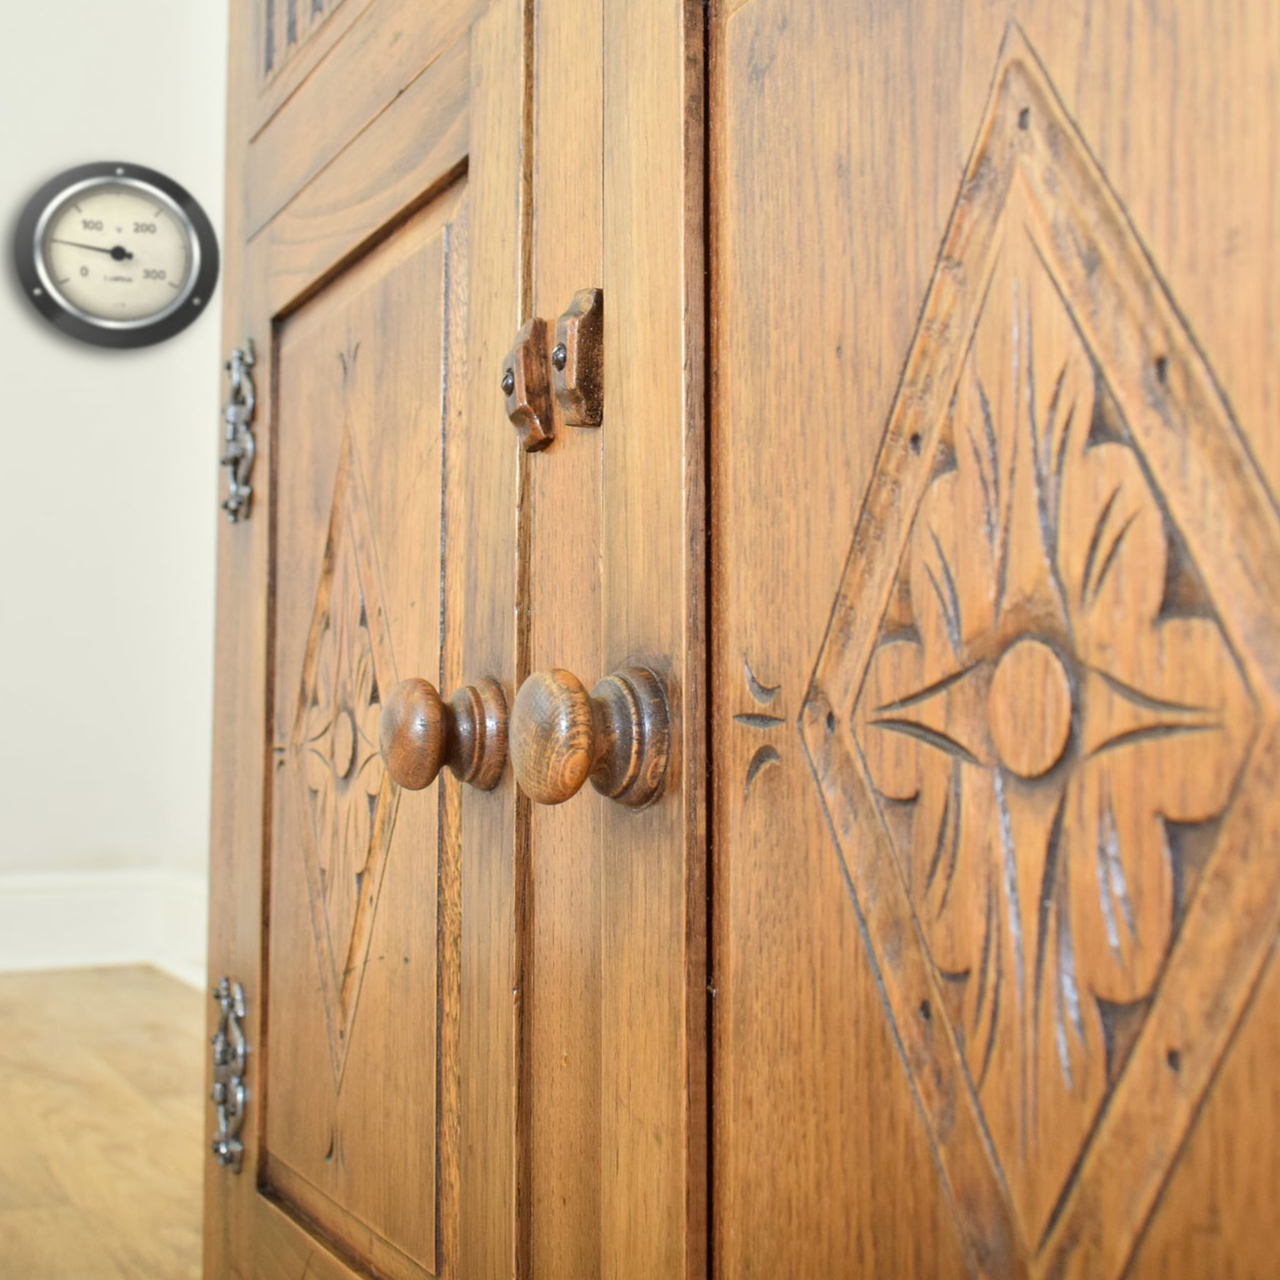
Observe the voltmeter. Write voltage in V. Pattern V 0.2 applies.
V 50
